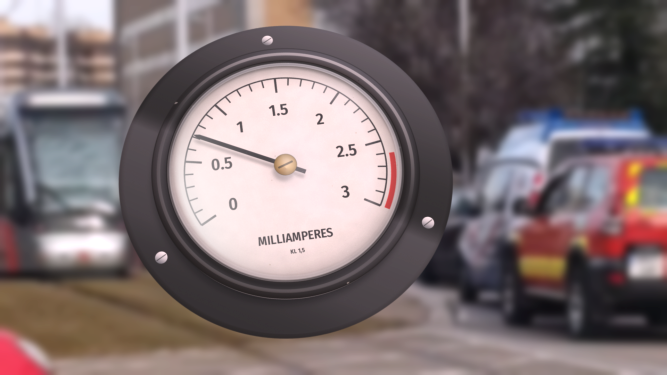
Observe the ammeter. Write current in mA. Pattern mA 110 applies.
mA 0.7
